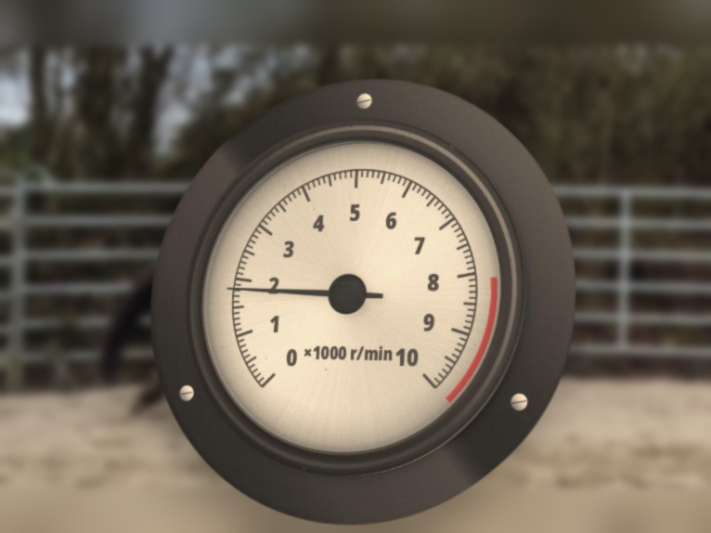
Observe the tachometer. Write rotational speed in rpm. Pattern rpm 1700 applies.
rpm 1800
